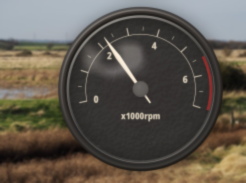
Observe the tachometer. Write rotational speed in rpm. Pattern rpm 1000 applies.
rpm 2250
